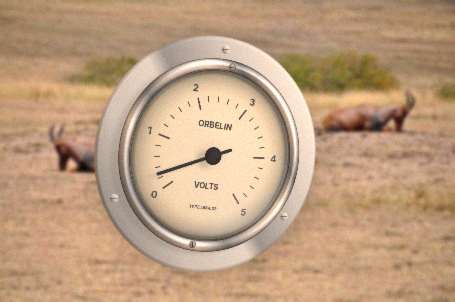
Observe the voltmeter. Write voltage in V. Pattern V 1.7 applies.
V 0.3
